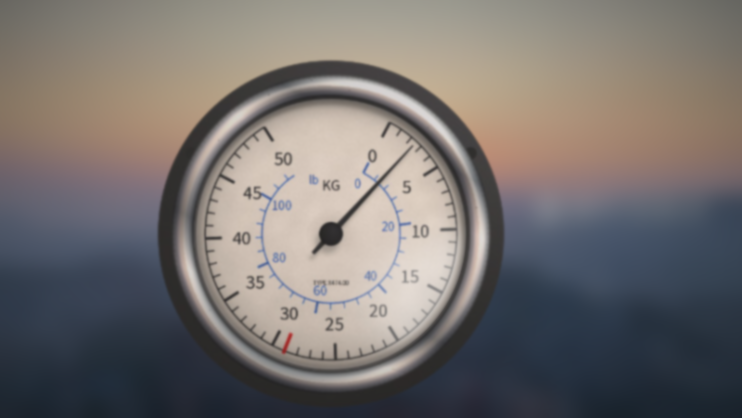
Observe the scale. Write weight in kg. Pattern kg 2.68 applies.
kg 2.5
